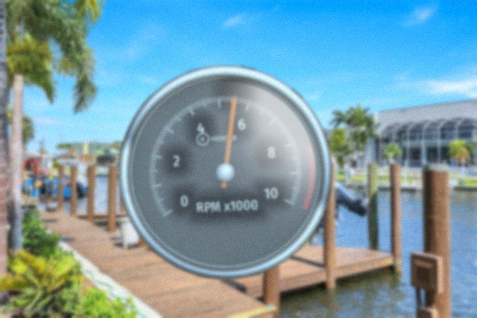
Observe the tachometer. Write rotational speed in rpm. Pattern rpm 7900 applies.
rpm 5500
